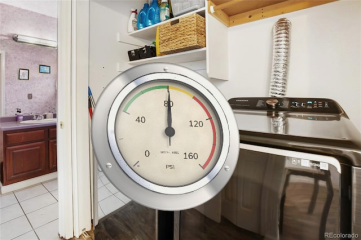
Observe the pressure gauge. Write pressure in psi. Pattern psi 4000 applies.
psi 80
